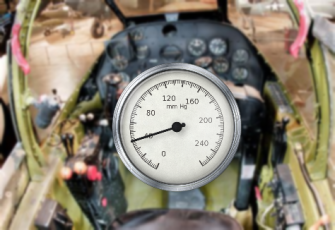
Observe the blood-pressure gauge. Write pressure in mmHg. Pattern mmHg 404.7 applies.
mmHg 40
